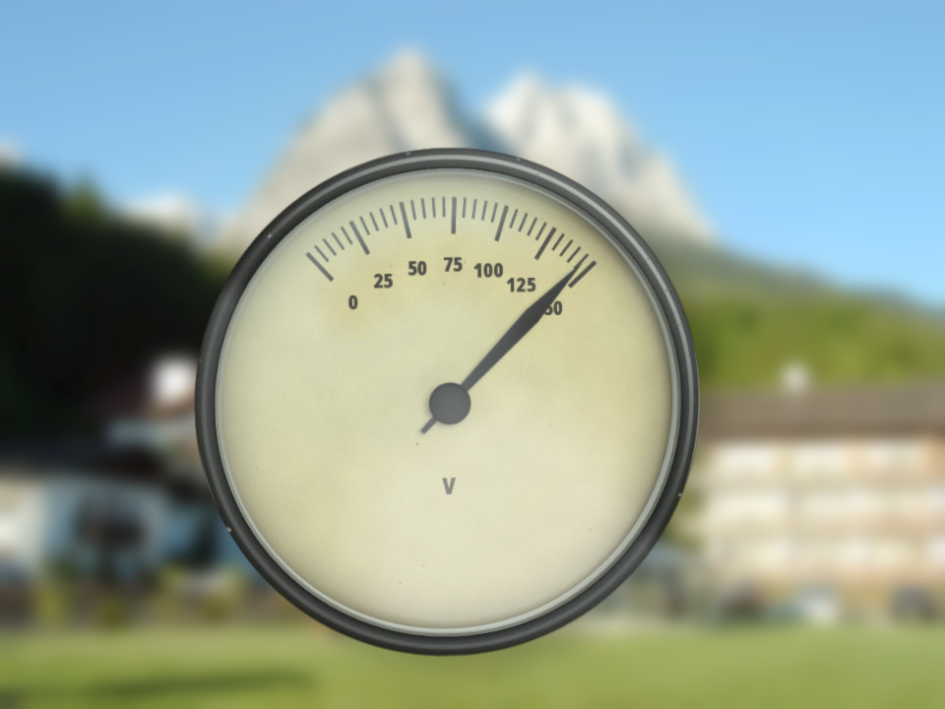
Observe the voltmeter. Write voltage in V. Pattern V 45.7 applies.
V 145
